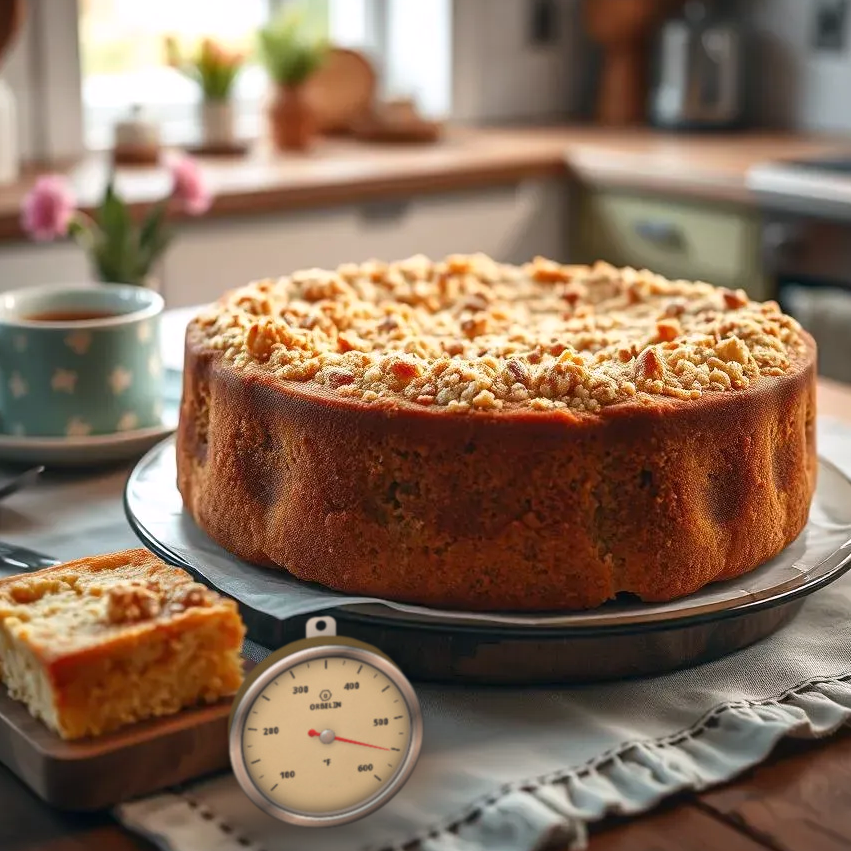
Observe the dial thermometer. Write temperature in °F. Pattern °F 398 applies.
°F 550
